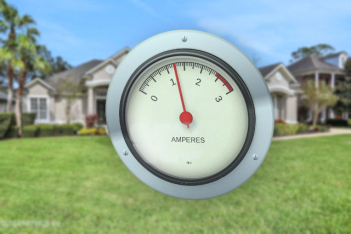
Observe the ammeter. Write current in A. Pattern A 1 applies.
A 1.25
